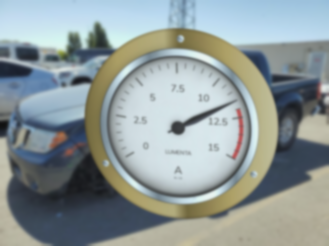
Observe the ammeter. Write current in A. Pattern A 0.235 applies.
A 11.5
